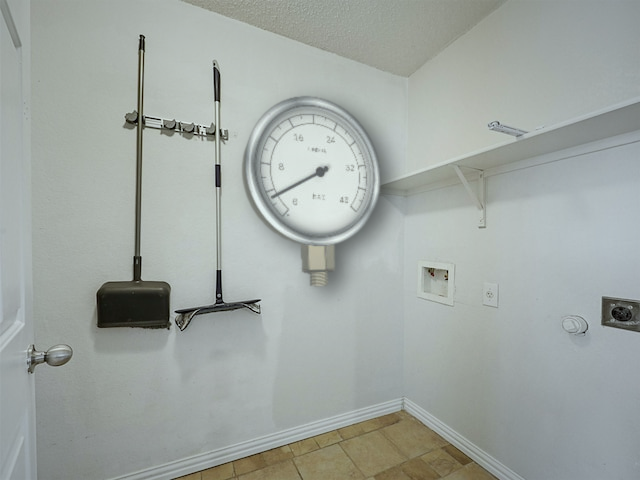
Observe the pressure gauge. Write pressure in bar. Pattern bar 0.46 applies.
bar 3
